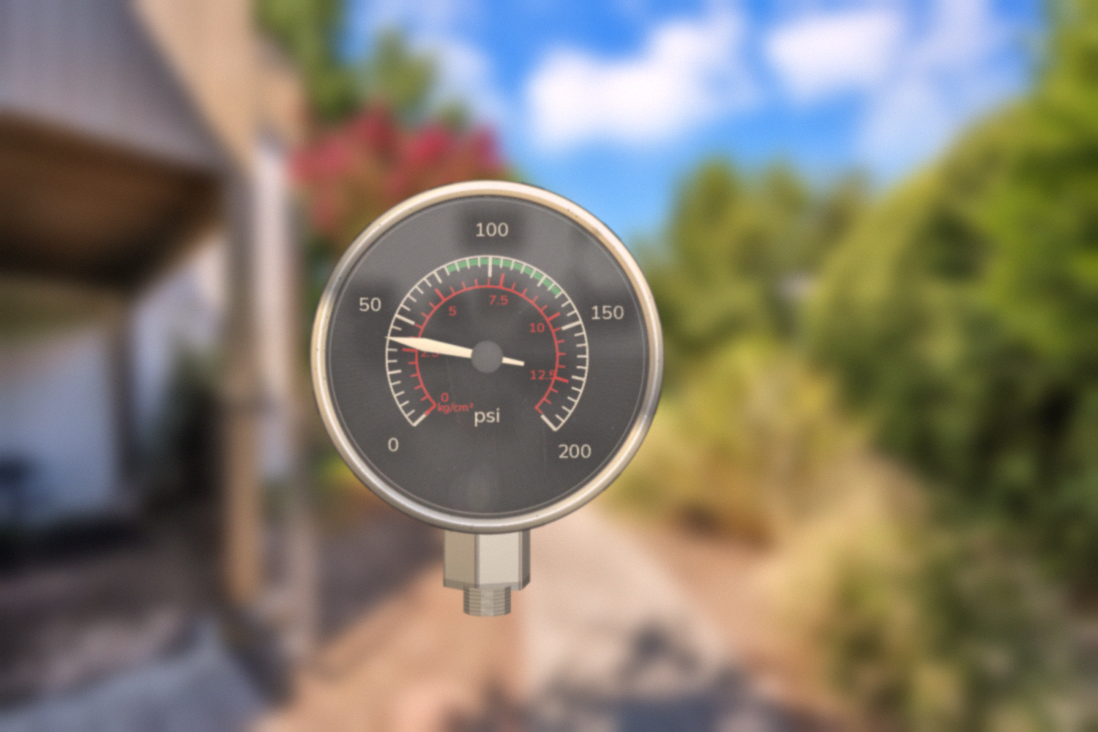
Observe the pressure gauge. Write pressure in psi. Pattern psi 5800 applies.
psi 40
